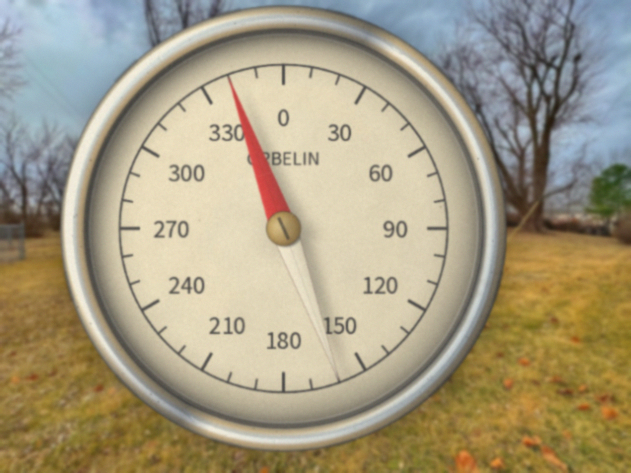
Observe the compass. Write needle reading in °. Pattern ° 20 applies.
° 340
